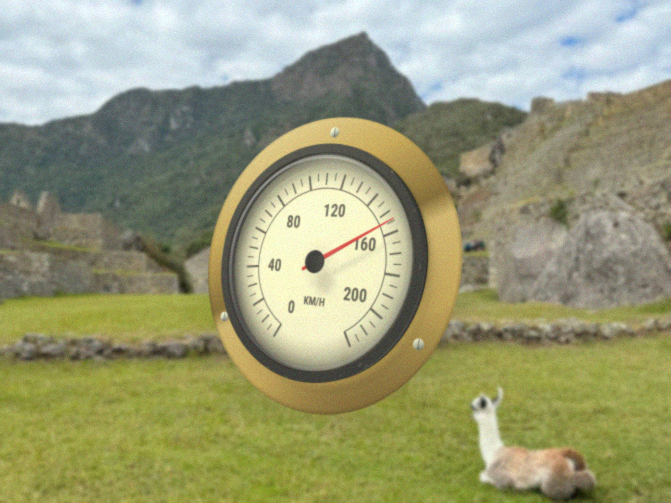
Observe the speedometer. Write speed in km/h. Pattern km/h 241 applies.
km/h 155
